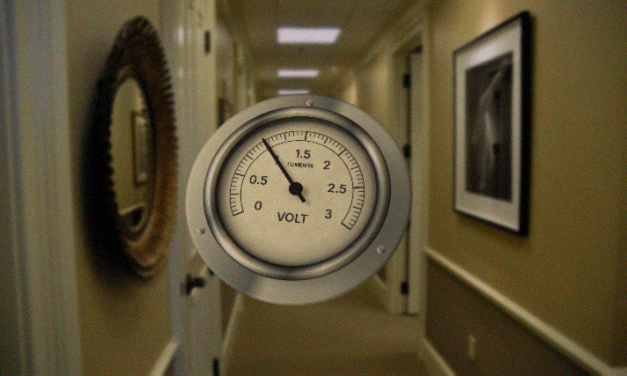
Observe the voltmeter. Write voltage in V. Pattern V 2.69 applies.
V 1
